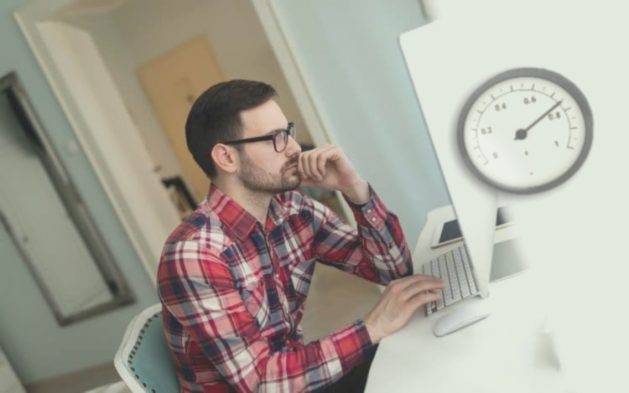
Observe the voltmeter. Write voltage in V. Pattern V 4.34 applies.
V 0.75
